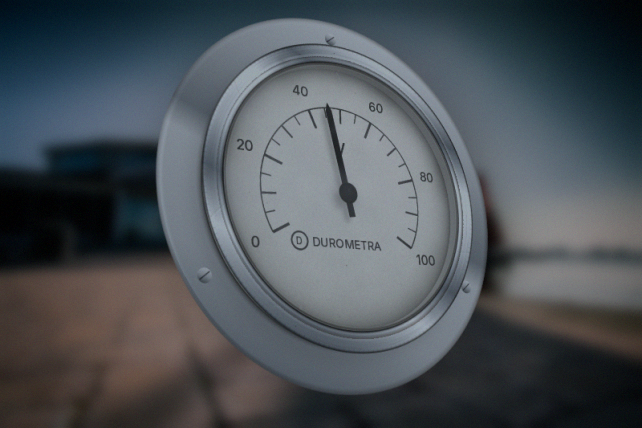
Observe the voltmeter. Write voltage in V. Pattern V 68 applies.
V 45
